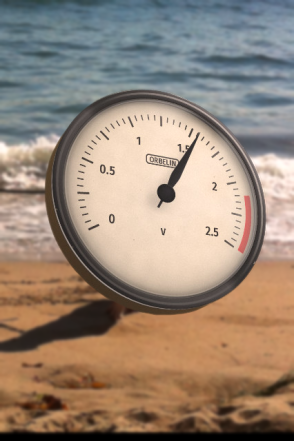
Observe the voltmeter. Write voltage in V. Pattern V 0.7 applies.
V 1.55
